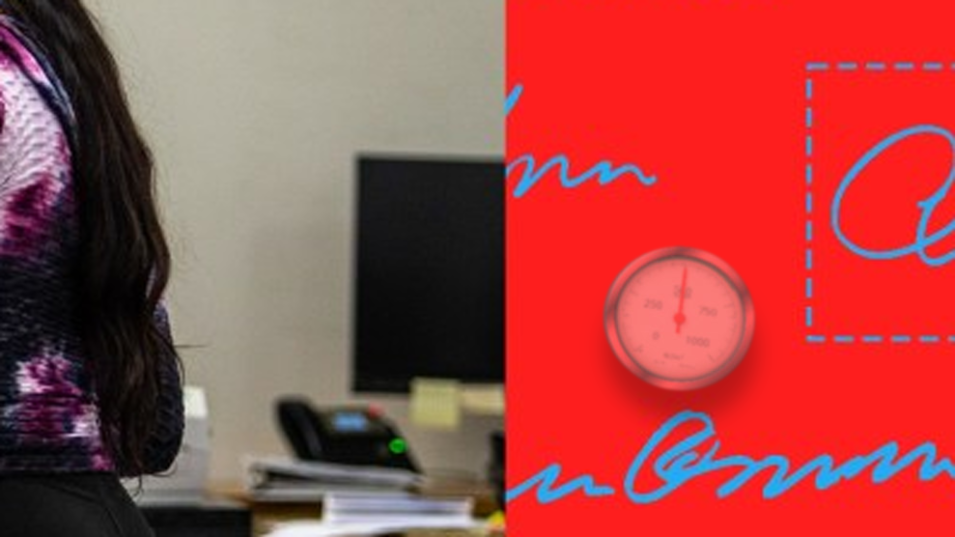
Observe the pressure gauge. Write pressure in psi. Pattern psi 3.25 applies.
psi 500
